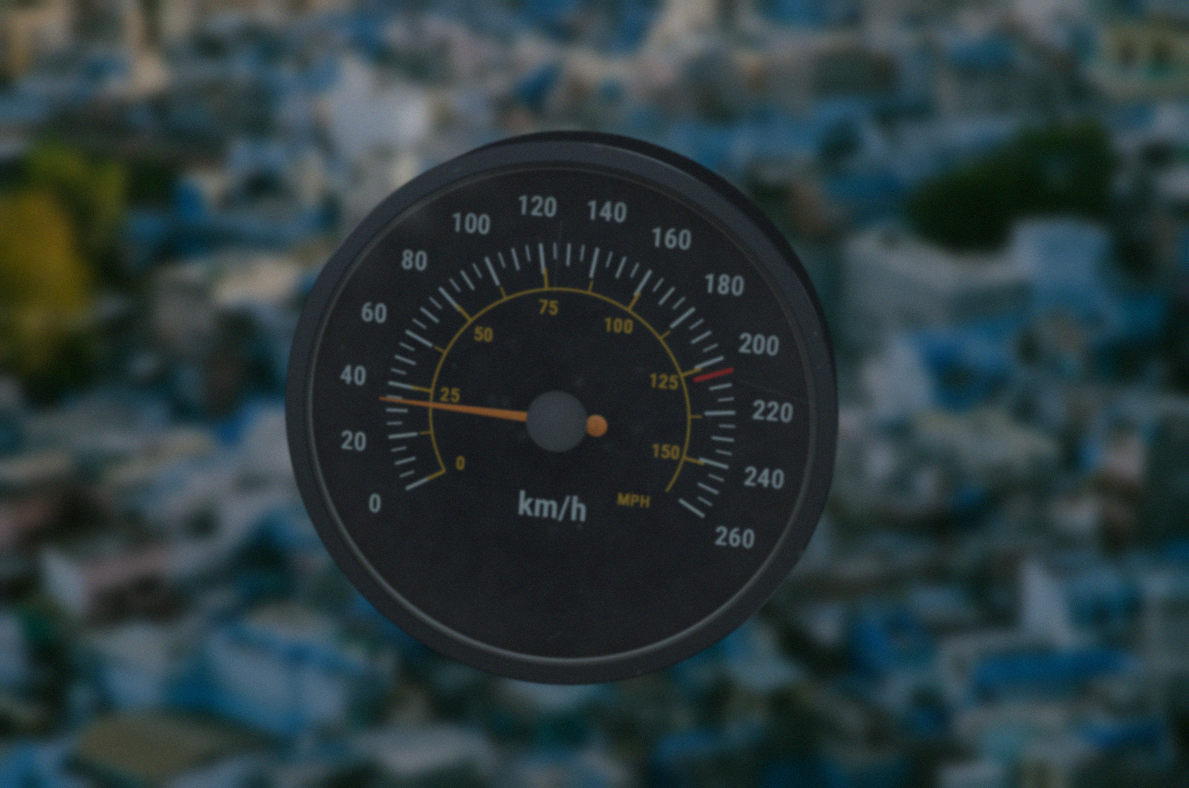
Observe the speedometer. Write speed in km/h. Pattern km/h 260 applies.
km/h 35
